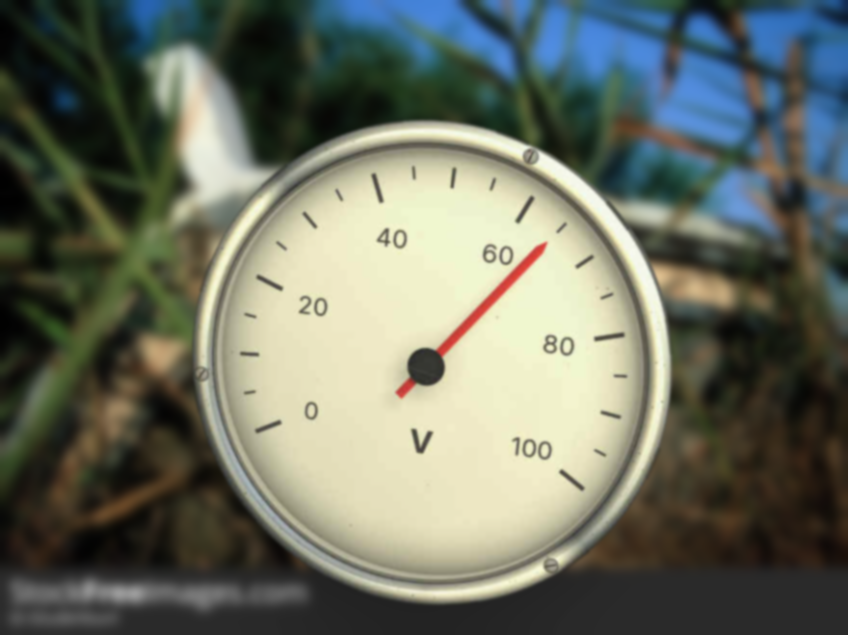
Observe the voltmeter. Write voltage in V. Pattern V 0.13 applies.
V 65
